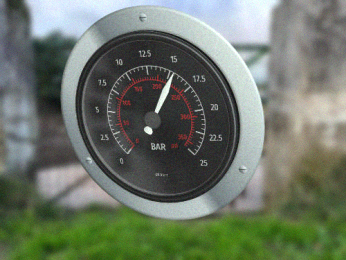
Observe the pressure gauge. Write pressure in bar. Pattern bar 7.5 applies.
bar 15.5
